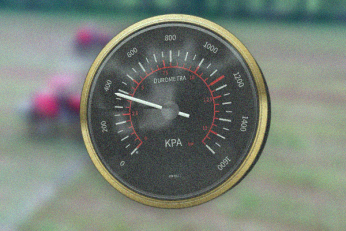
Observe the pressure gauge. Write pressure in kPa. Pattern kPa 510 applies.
kPa 375
